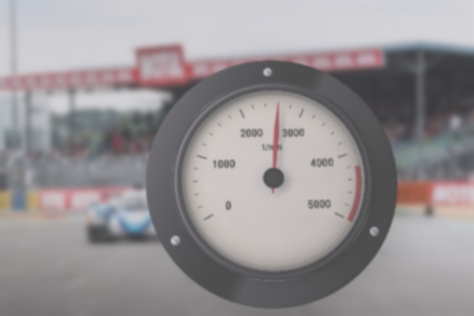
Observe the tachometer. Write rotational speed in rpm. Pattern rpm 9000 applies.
rpm 2600
